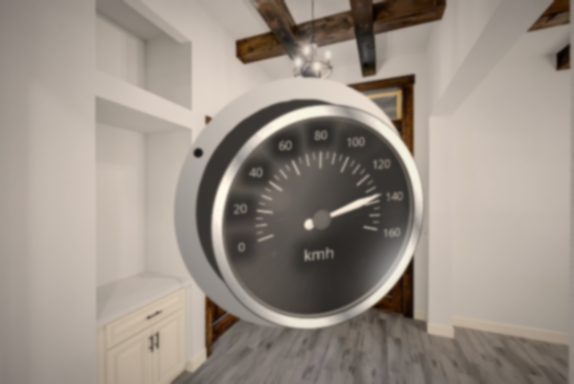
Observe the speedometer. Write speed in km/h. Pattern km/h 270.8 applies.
km/h 135
